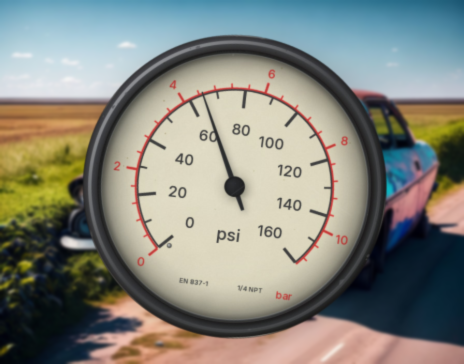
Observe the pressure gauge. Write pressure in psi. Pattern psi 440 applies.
psi 65
